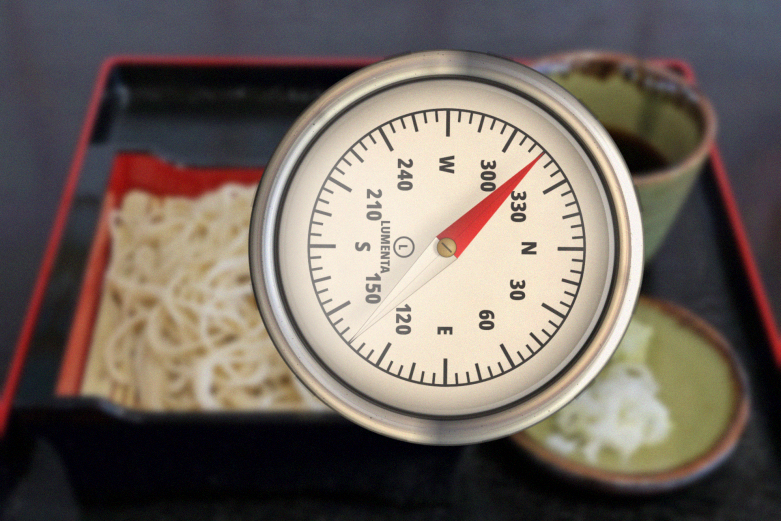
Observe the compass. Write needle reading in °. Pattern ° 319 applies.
° 315
